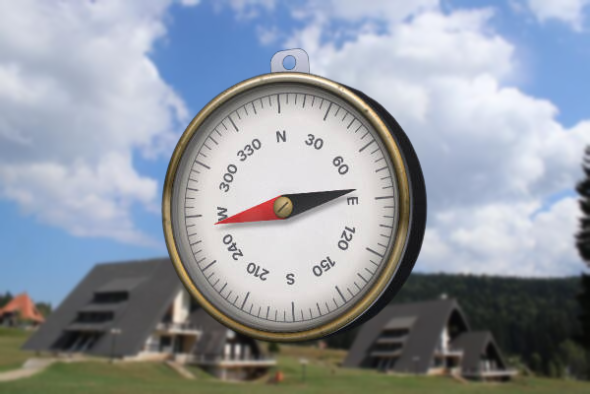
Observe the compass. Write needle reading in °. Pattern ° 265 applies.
° 262.5
